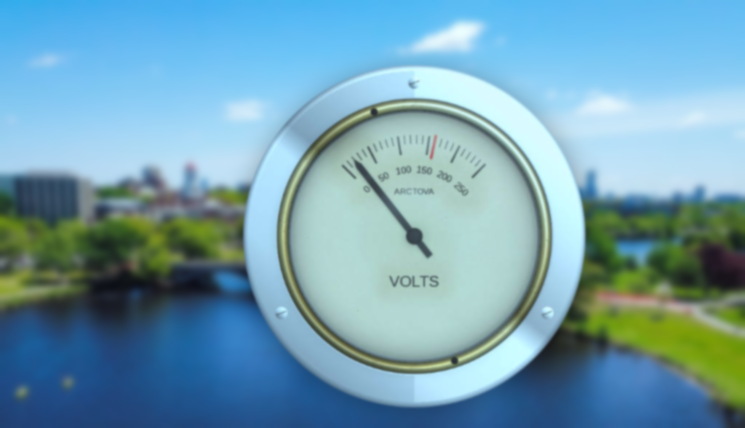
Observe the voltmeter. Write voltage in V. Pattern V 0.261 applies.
V 20
